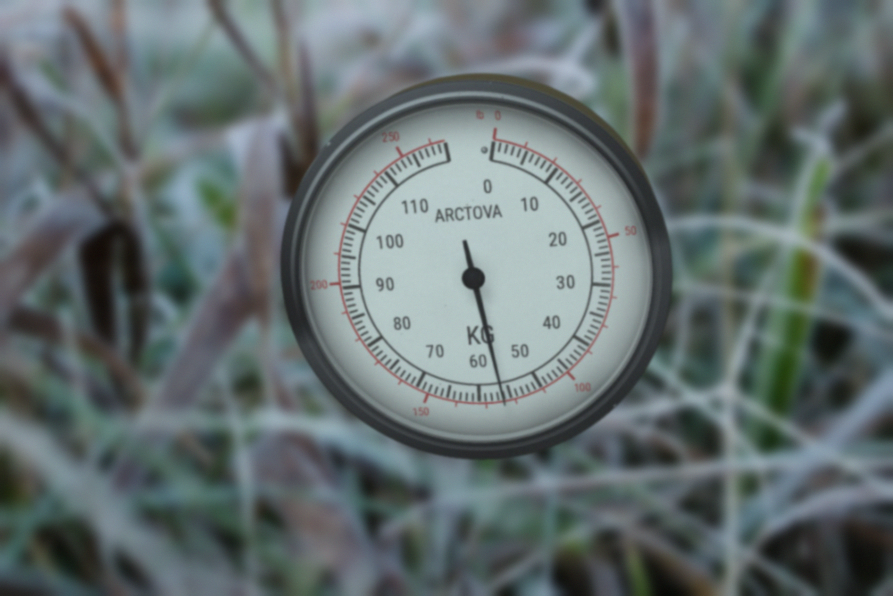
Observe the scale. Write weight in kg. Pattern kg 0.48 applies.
kg 56
